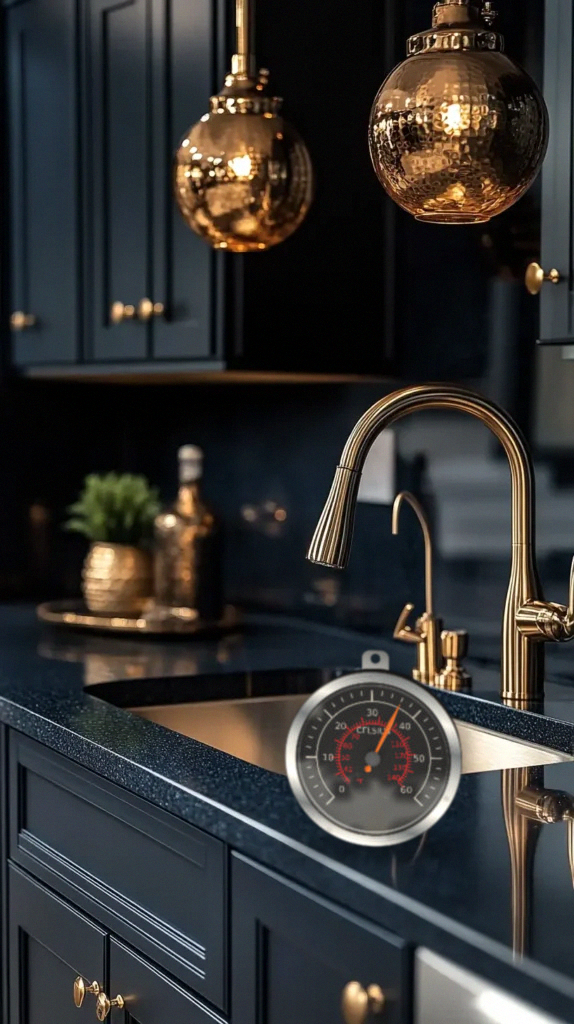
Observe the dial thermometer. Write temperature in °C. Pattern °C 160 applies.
°C 36
